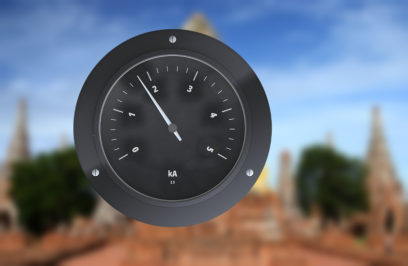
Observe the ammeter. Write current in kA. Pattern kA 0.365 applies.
kA 1.8
